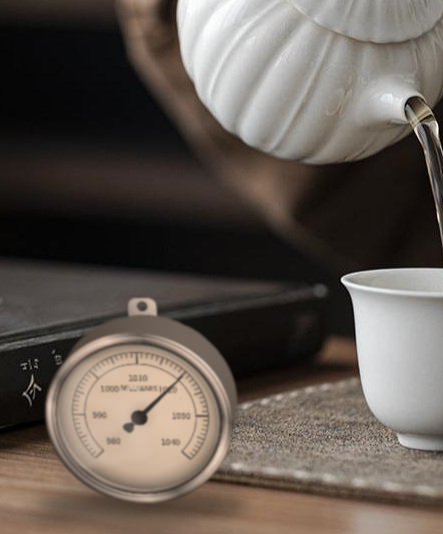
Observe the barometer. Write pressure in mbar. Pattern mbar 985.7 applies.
mbar 1020
